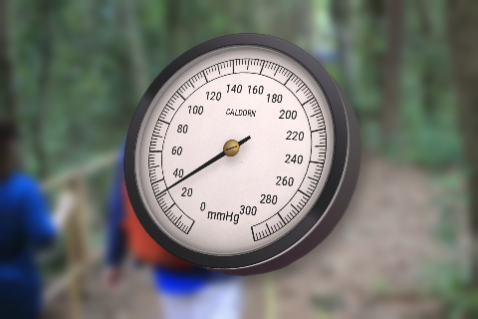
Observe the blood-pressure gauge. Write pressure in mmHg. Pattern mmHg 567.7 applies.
mmHg 30
